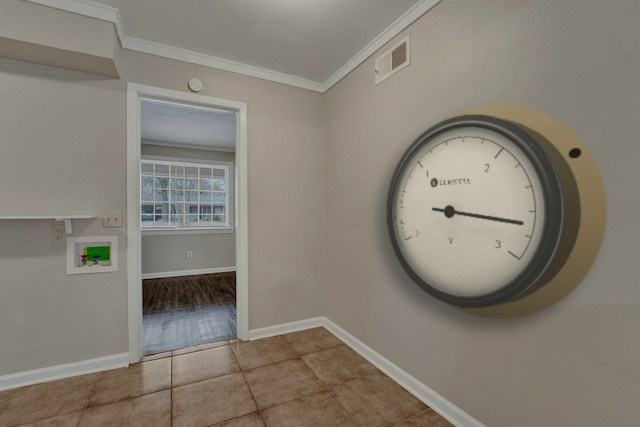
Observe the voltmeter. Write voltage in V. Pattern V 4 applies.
V 2.7
